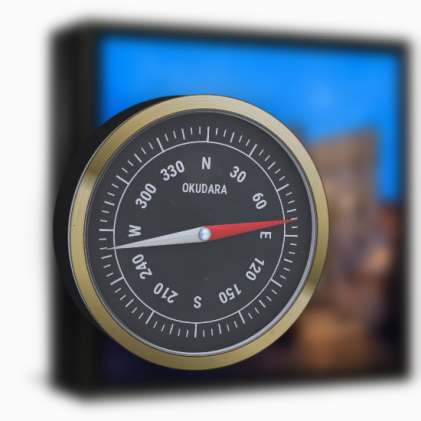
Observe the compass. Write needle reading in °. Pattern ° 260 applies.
° 80
